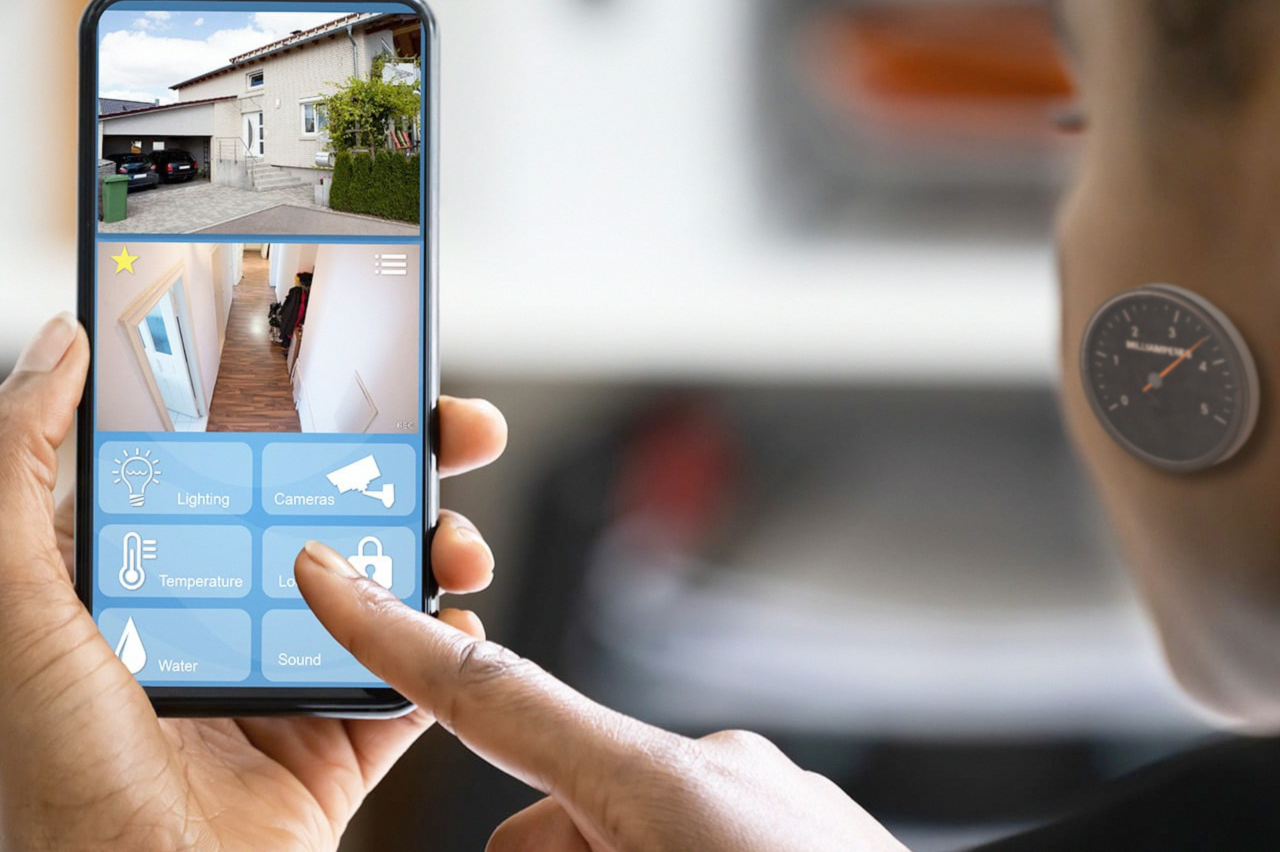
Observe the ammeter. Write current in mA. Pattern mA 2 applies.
mA 3.6
